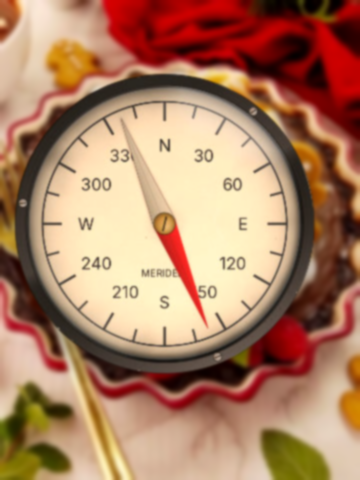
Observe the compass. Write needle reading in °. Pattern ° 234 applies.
° 157.5
